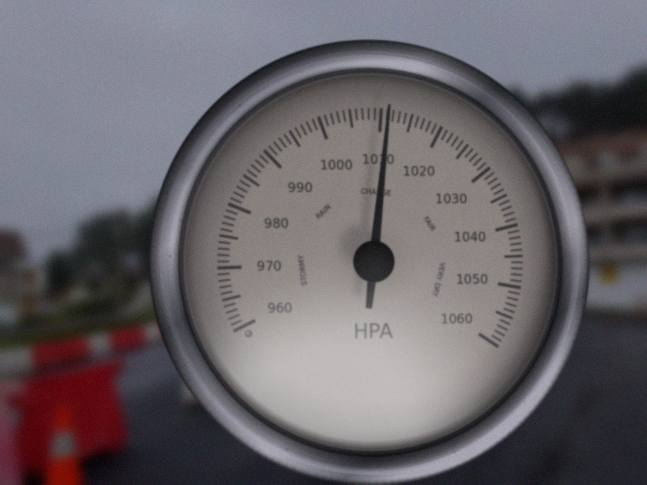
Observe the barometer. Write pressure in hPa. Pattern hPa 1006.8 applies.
hPa 1011
